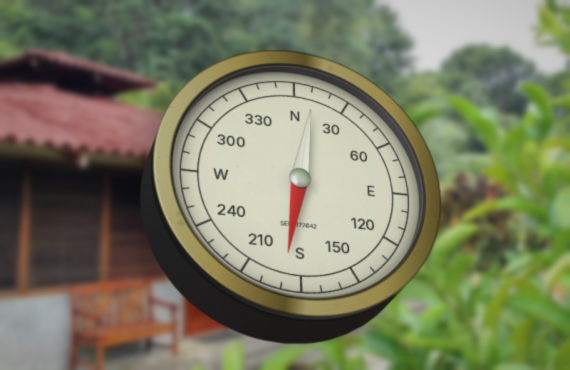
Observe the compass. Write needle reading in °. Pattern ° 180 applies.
° 190
